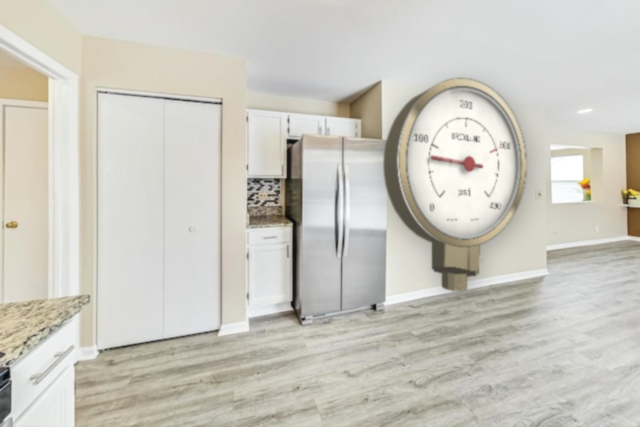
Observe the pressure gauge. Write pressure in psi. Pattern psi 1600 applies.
psi 75
